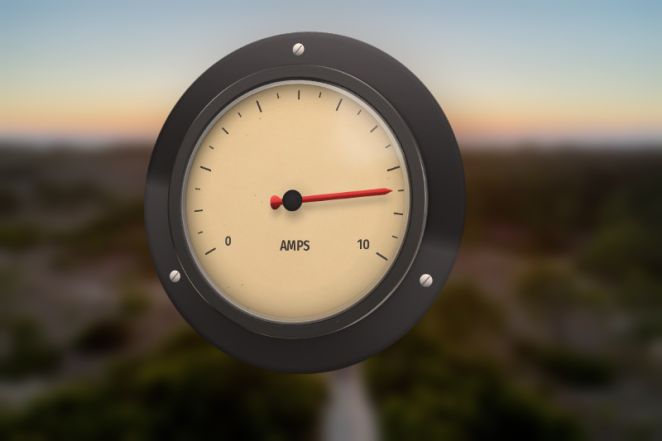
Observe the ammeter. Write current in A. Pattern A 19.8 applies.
A 8.5
